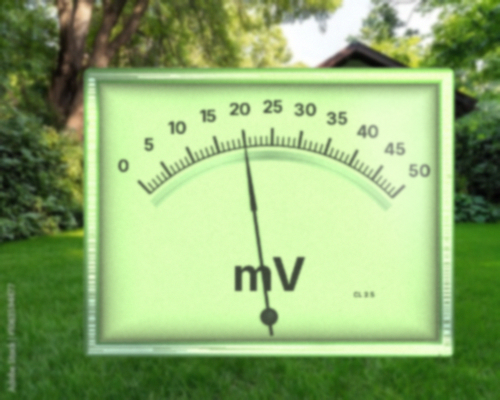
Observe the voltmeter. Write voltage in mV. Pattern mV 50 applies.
mV 20
